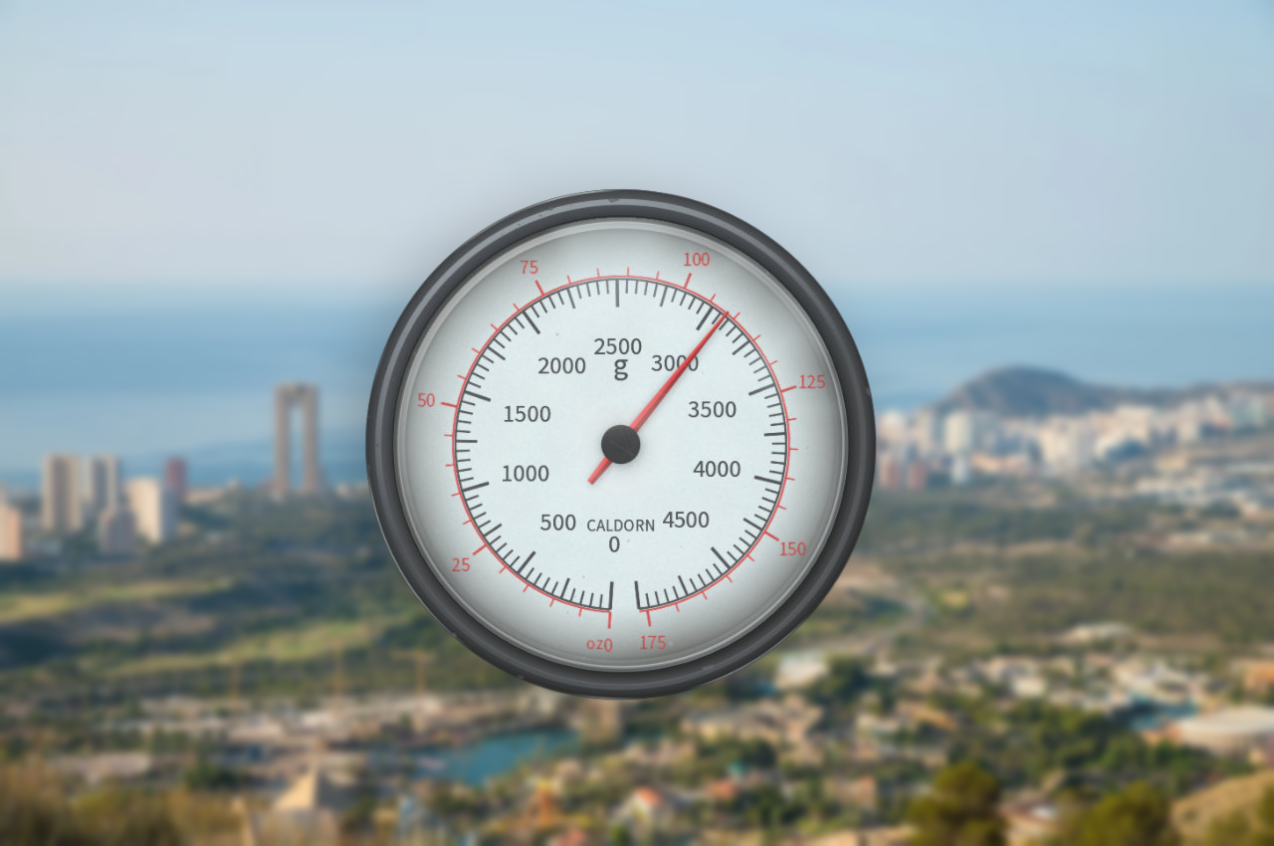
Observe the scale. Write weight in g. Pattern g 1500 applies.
g 3075
